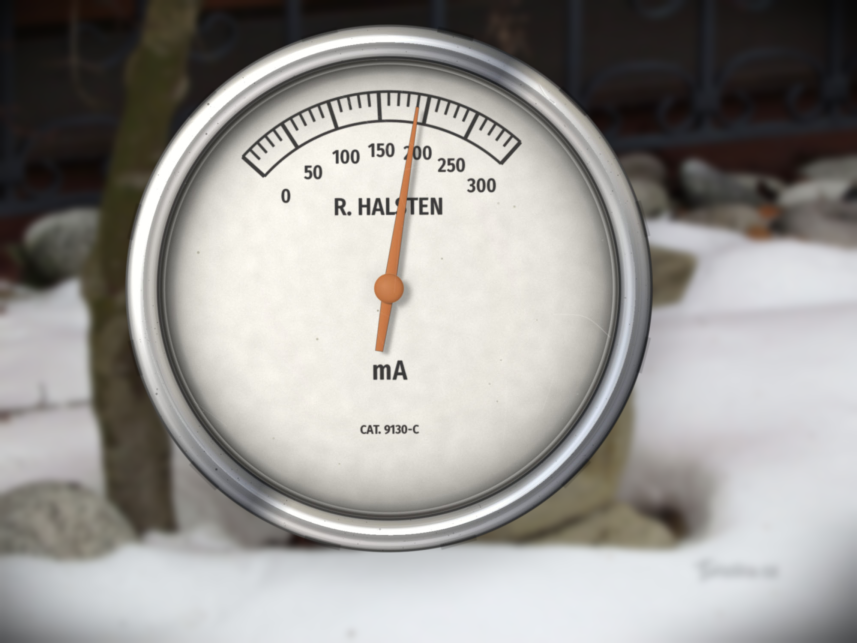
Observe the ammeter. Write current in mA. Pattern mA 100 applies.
mA 190
